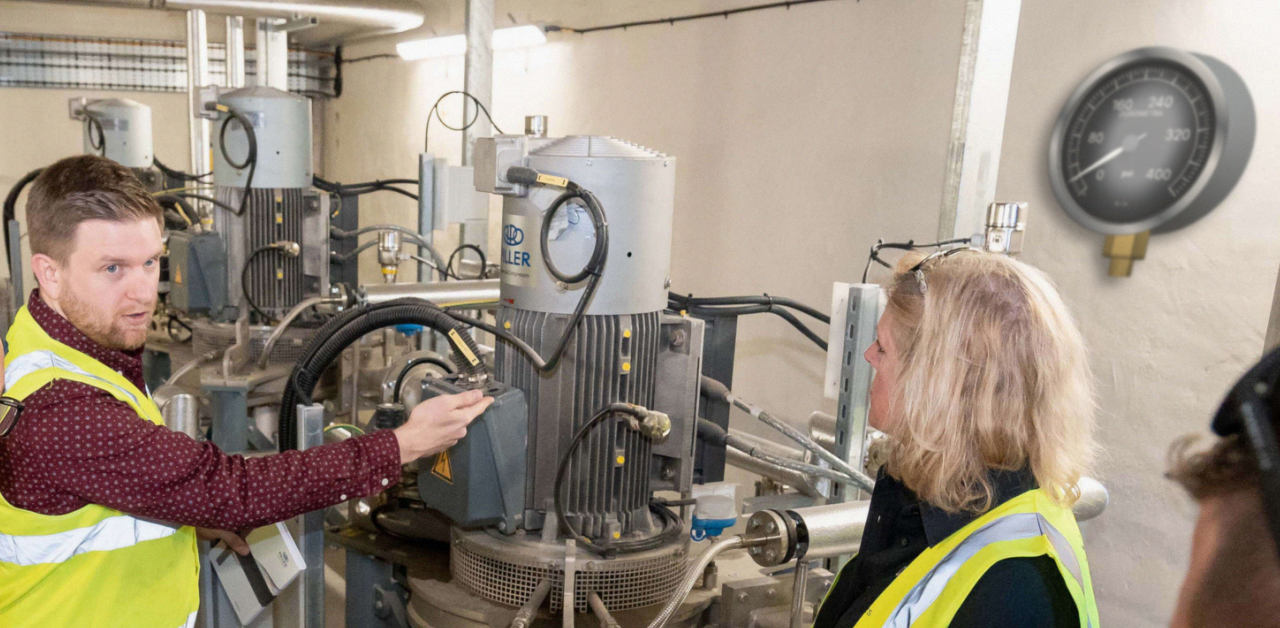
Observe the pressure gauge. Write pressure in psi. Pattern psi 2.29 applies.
psi 20
